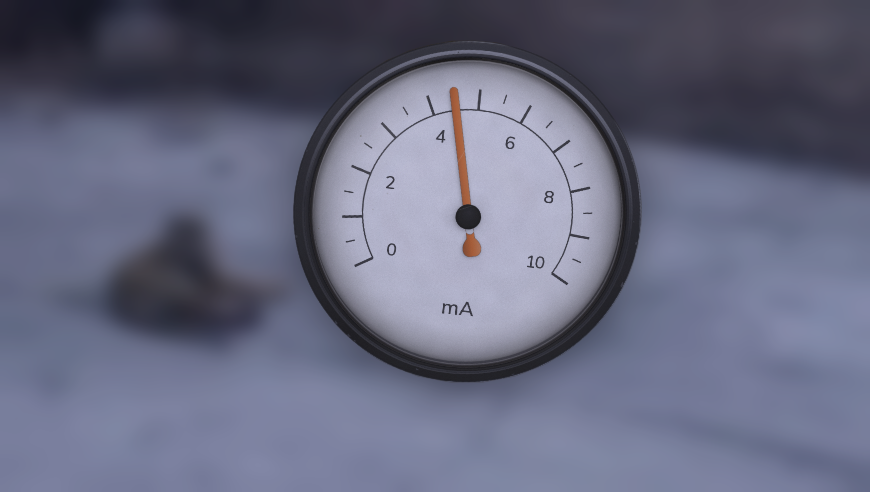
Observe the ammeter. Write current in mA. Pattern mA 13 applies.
mA 4.5
